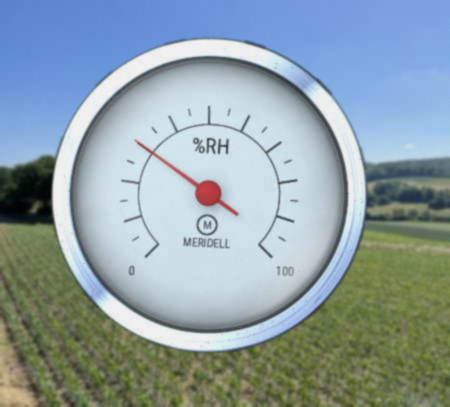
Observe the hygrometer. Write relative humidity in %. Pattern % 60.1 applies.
% 30
